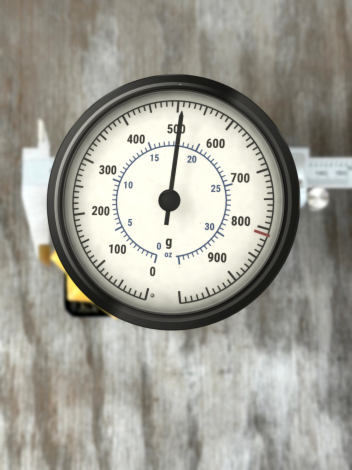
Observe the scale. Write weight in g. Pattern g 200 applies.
g 510
